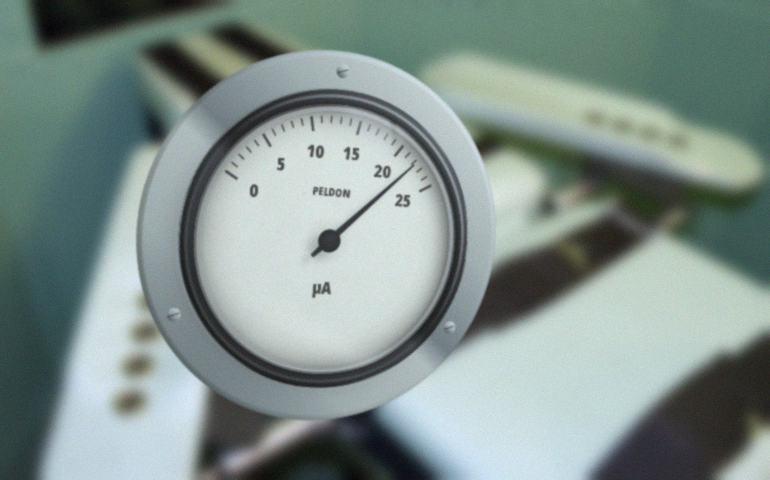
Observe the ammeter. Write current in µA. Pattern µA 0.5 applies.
µA 22
